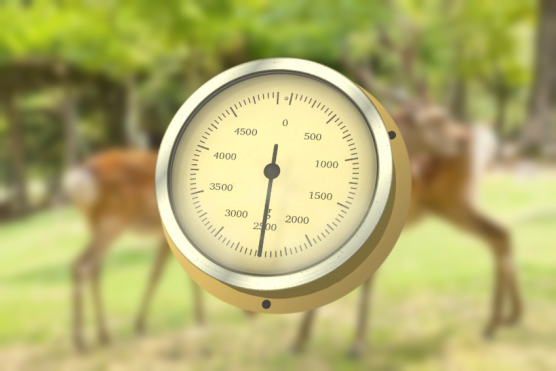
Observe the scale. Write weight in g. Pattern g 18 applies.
g 2500
